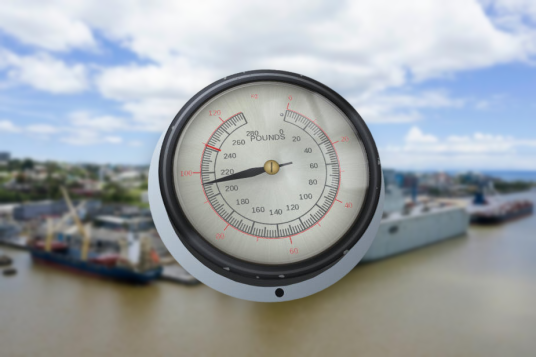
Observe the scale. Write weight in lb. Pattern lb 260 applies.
lb 210
